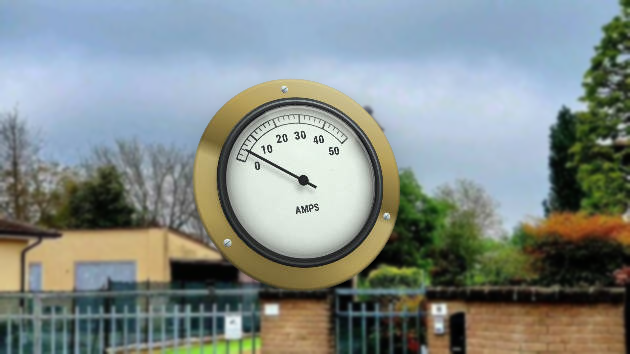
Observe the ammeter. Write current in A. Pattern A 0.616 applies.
A 4
